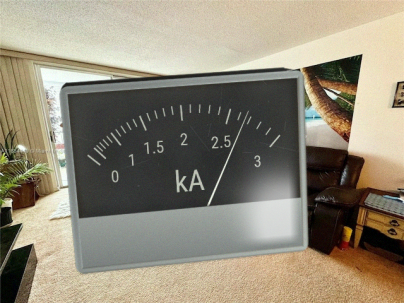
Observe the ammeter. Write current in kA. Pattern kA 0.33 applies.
kA 2.65
